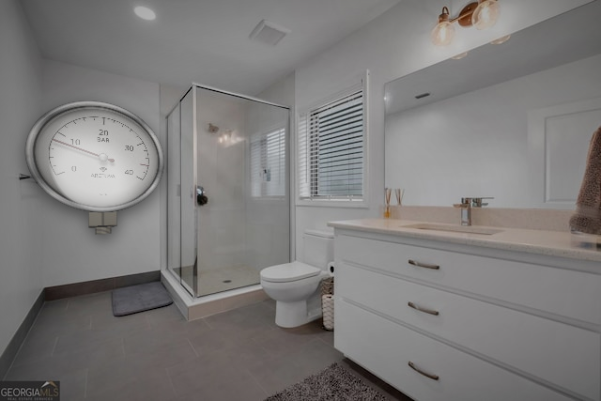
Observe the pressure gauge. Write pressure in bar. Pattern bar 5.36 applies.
bar 8
